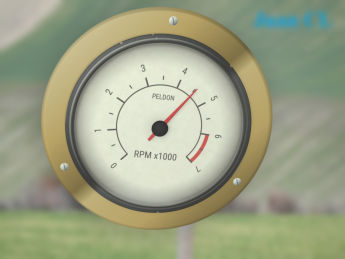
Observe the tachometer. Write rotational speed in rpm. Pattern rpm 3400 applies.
rpm 4500
